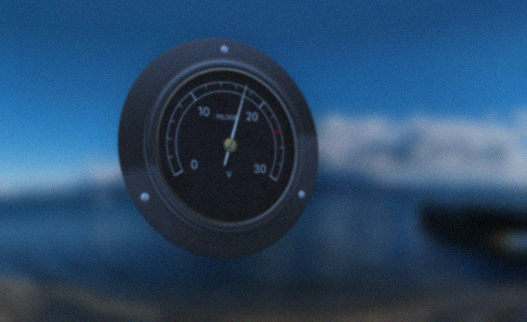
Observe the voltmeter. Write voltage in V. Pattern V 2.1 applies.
V 17
